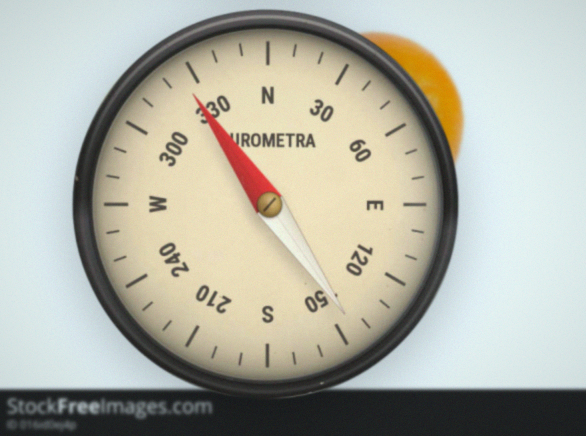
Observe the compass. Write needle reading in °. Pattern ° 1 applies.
° 325
